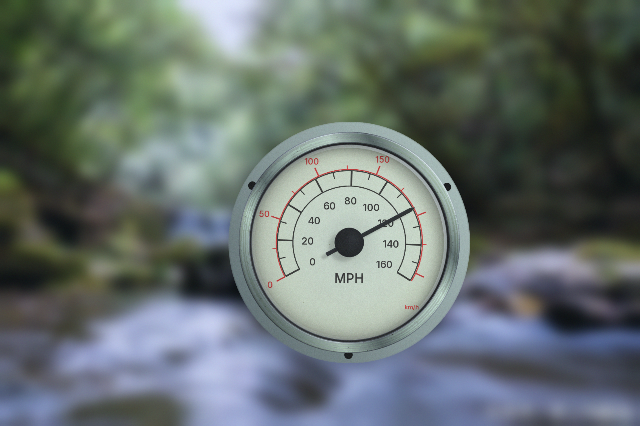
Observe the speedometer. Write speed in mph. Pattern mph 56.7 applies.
mph 120
